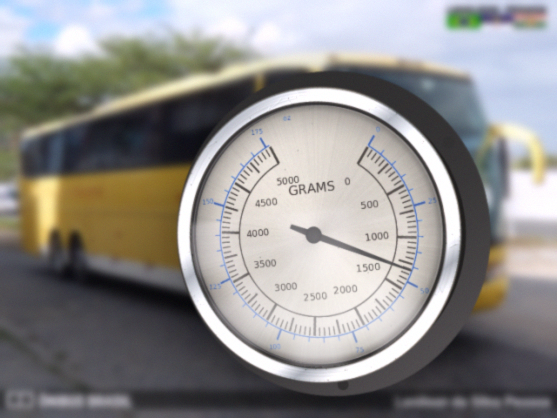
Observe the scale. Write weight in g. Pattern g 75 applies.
g 1300
